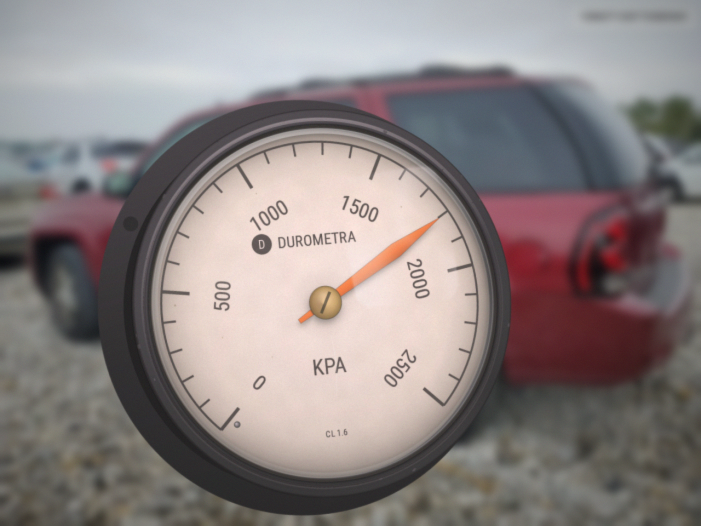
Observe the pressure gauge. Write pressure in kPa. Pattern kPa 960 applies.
kPa 1800
